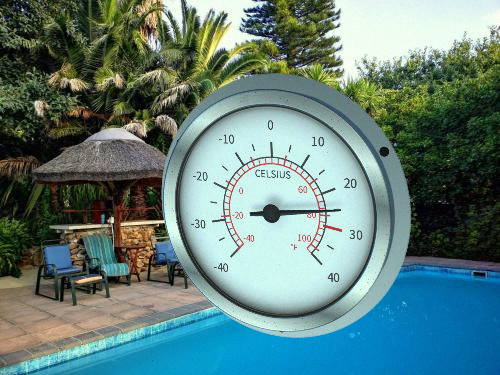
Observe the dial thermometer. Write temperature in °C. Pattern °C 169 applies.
°C 25
